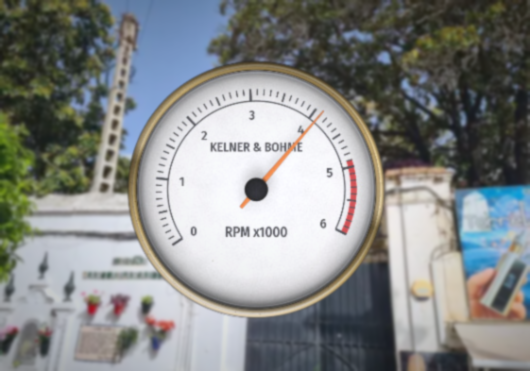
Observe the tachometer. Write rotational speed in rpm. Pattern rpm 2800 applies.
rpm 4100
